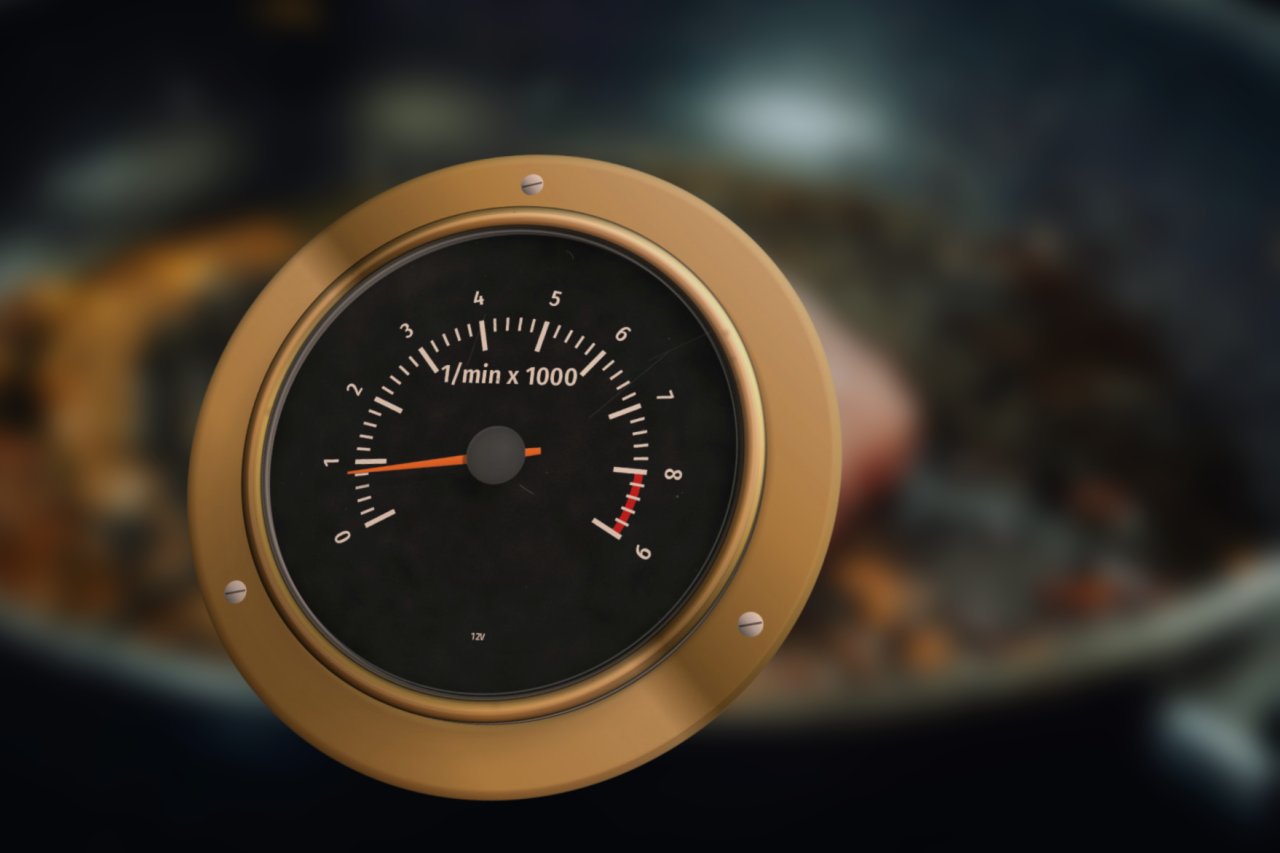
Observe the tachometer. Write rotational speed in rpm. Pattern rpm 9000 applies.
rpm 800
